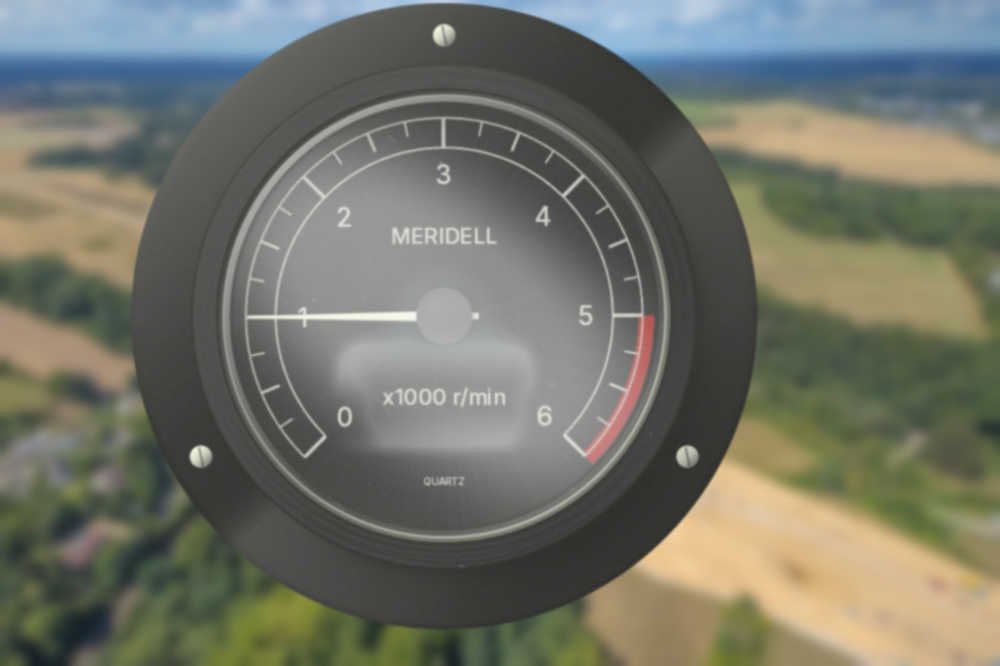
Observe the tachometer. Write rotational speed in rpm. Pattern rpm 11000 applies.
rpm 1000
